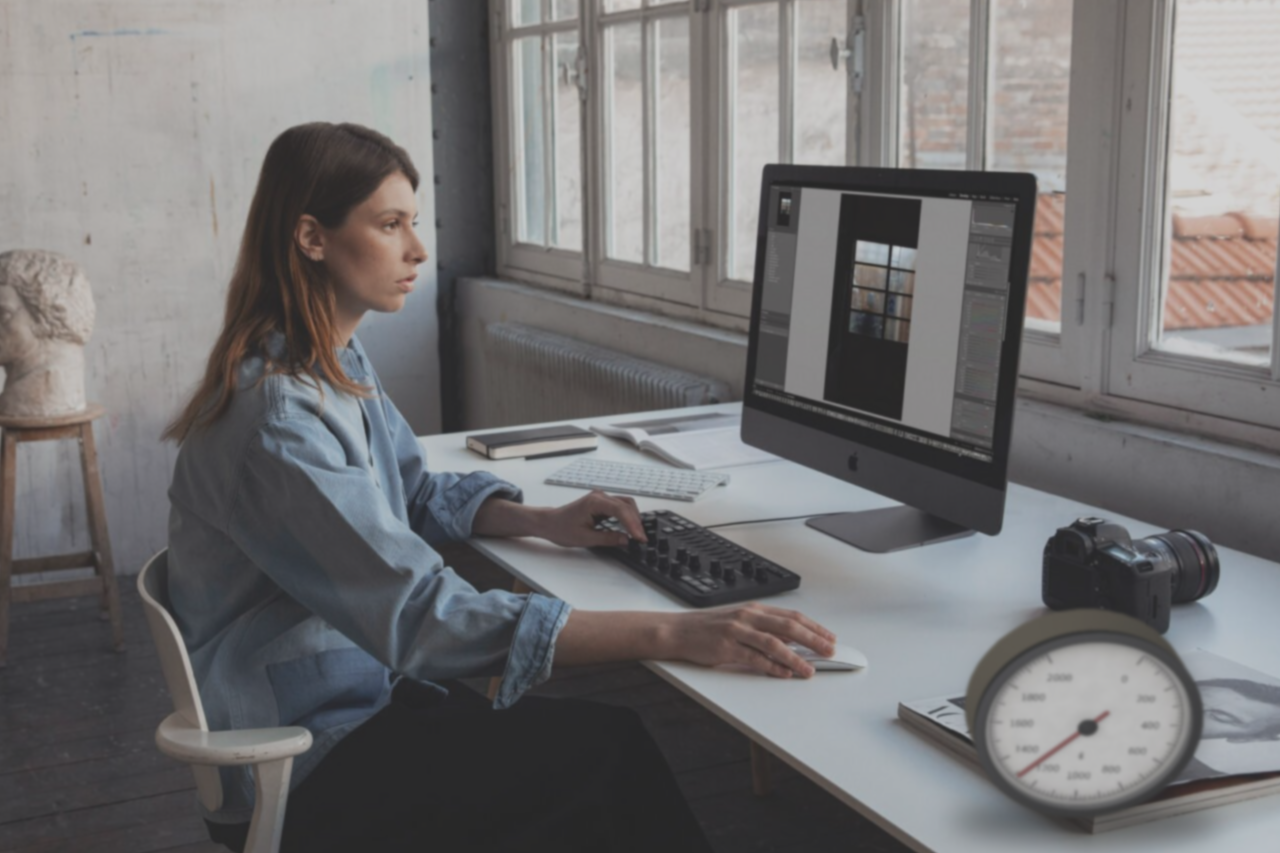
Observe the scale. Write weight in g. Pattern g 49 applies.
g 1300
